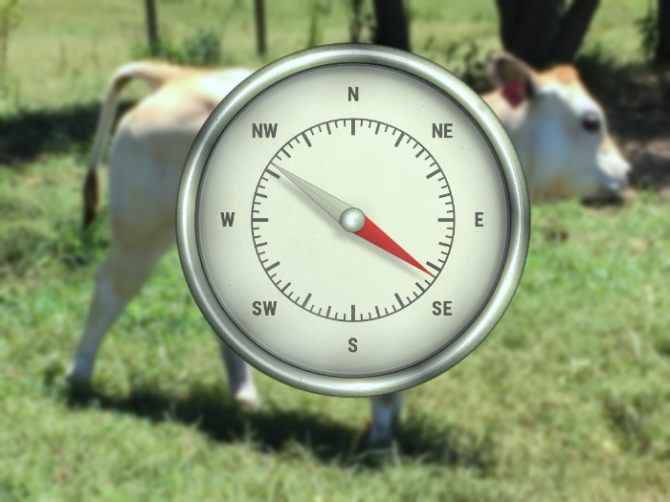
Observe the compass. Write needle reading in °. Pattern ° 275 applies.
° 125
